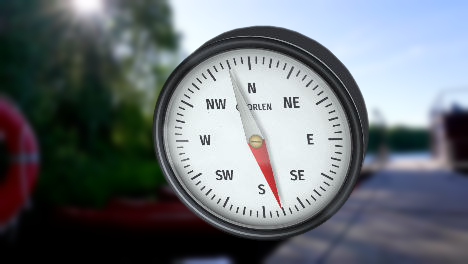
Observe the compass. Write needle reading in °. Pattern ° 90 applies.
° 165
